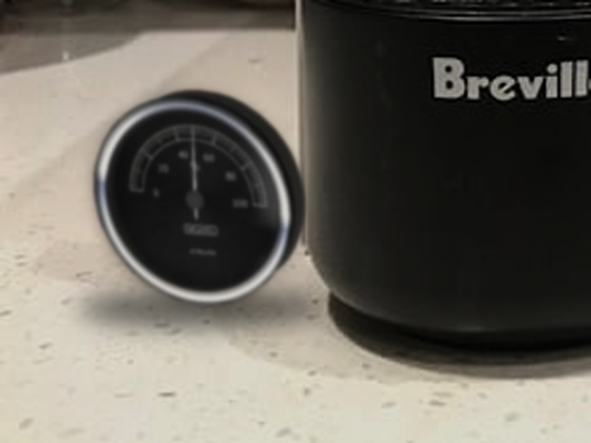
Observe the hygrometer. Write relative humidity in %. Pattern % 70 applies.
% 50
